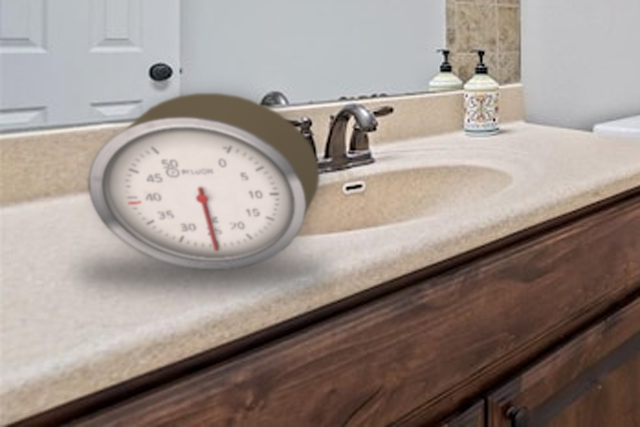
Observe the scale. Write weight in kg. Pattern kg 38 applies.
kg 25
